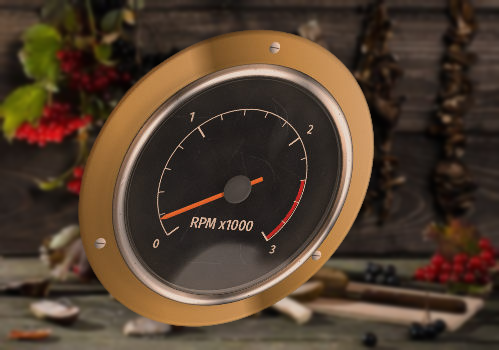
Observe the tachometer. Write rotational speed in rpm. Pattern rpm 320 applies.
rpm 200
